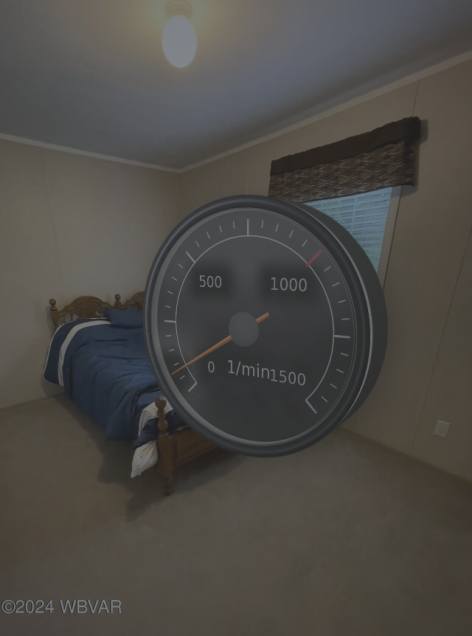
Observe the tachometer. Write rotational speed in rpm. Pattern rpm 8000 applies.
rpm 75
